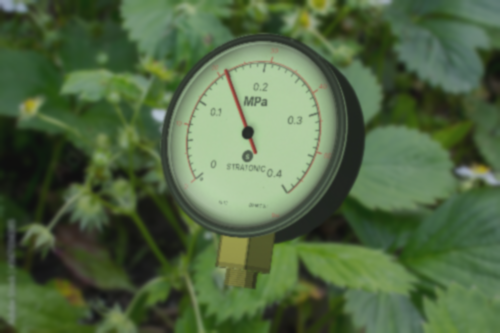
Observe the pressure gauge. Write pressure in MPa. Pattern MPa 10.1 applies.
MPa 0.15
